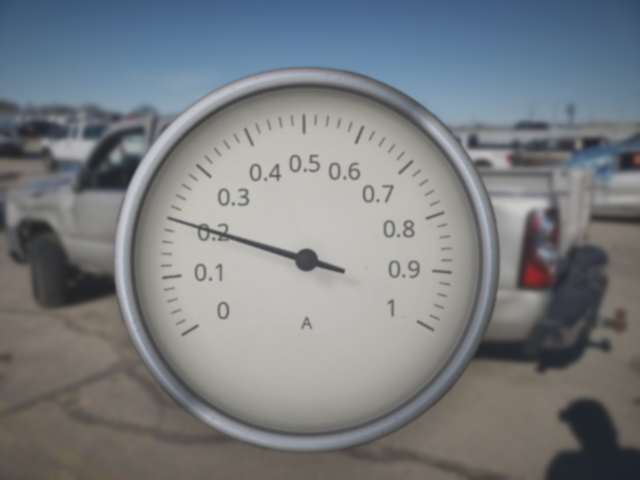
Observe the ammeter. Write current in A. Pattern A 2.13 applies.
A 0.2
